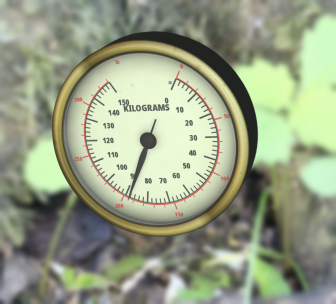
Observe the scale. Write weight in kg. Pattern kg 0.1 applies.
kg 88
